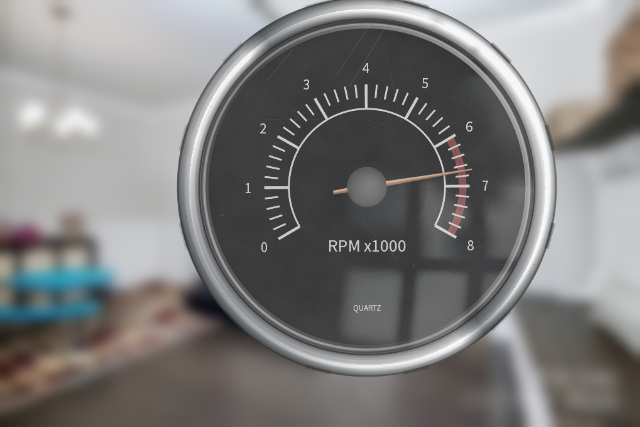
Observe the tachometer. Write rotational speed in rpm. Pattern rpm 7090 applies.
rpm 6700
